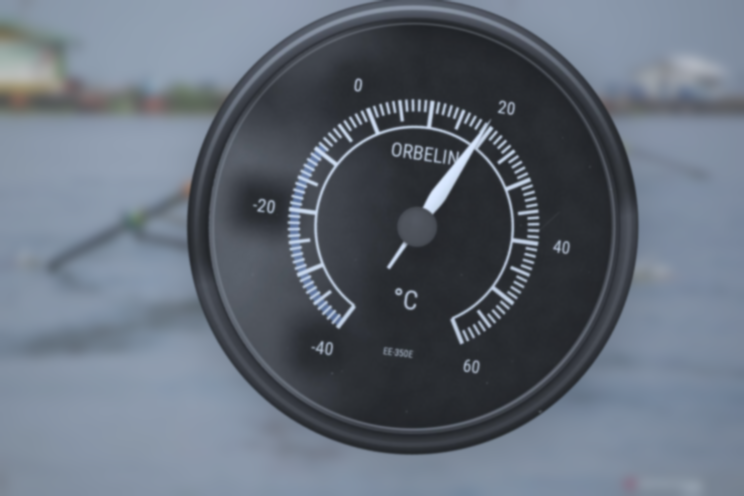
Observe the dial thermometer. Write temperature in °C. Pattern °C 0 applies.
°C 19
